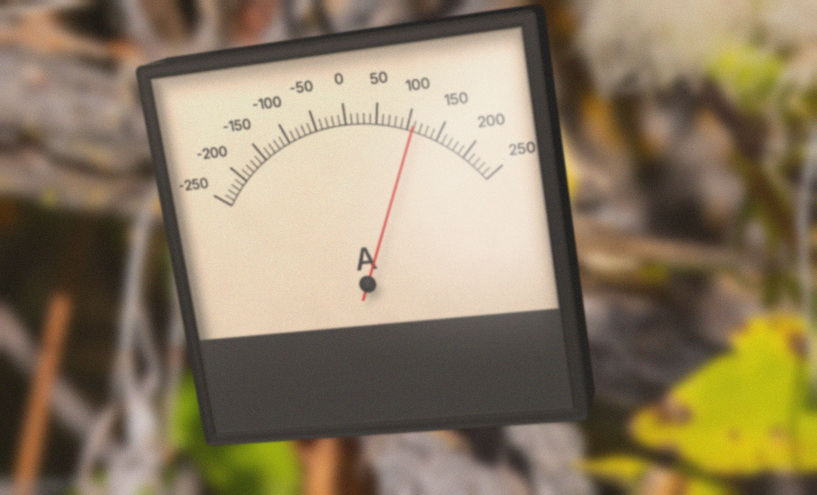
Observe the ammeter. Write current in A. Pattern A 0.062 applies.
A 110
